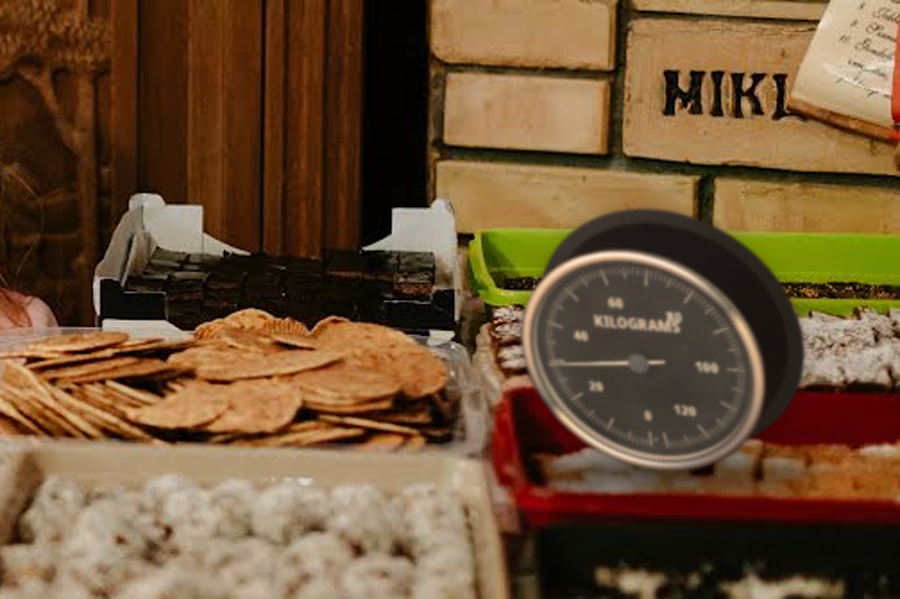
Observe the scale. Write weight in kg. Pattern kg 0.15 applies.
kg 30
